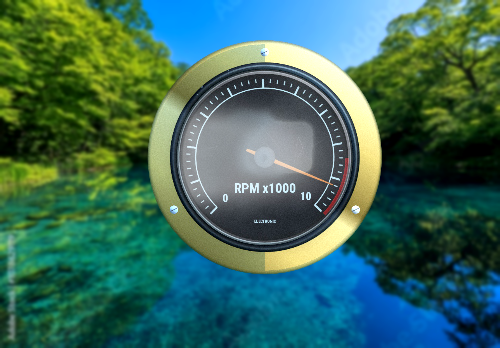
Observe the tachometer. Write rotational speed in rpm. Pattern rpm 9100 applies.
rpm 9200
